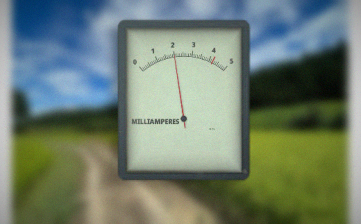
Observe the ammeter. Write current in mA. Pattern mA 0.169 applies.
mA 2
